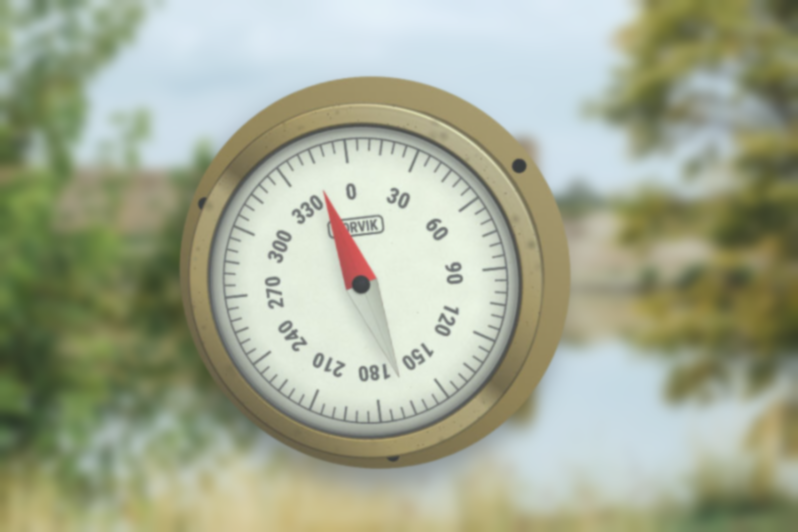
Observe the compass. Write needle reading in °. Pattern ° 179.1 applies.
° 345
